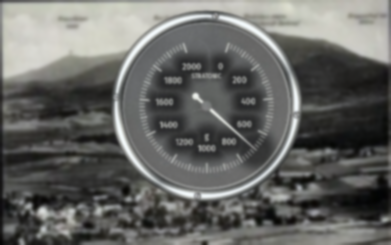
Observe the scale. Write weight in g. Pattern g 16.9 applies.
g 700
